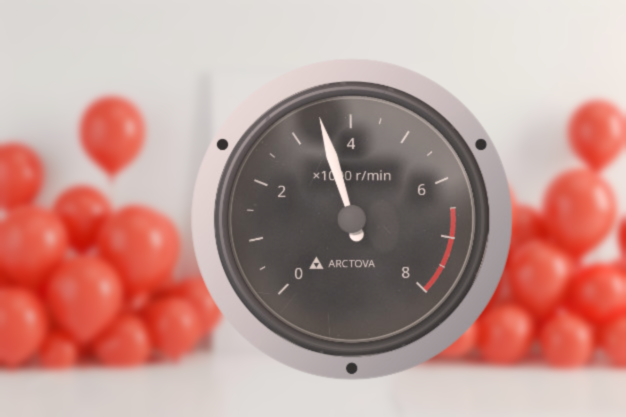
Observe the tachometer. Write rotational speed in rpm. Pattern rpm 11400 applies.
rpm 3500
